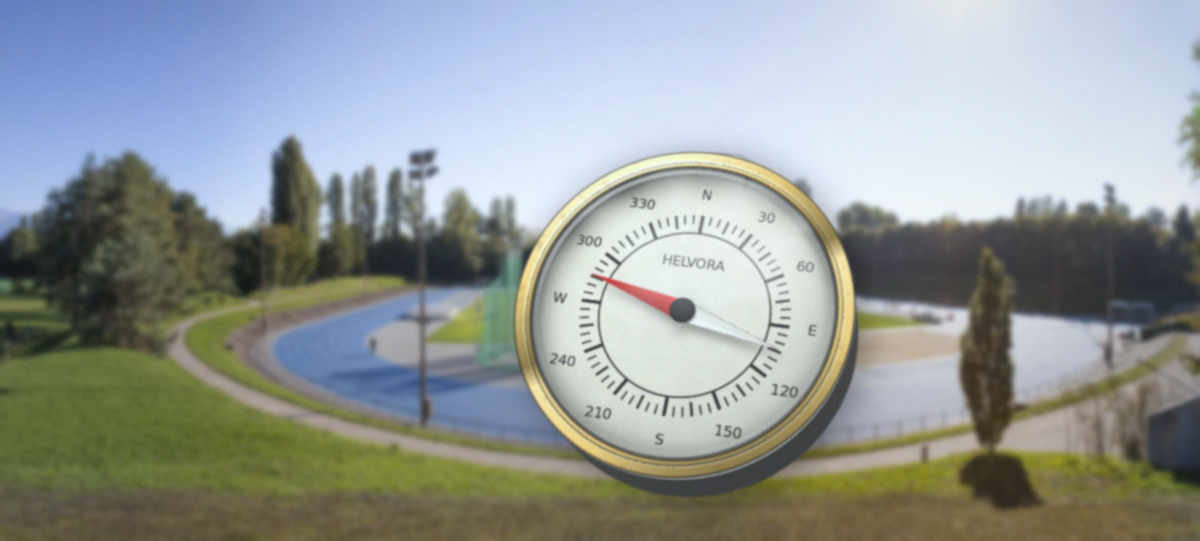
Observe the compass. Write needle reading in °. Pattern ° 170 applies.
° 285
